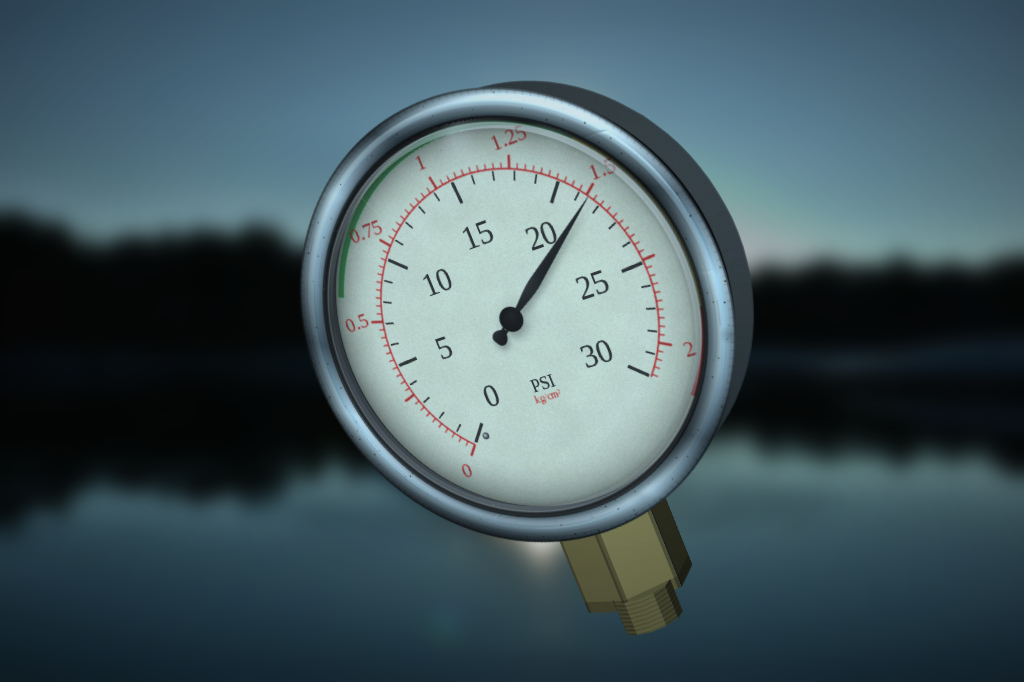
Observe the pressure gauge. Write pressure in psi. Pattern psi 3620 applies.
psi 21.5
